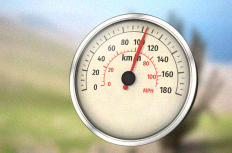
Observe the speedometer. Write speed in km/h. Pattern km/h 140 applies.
km/h 105
